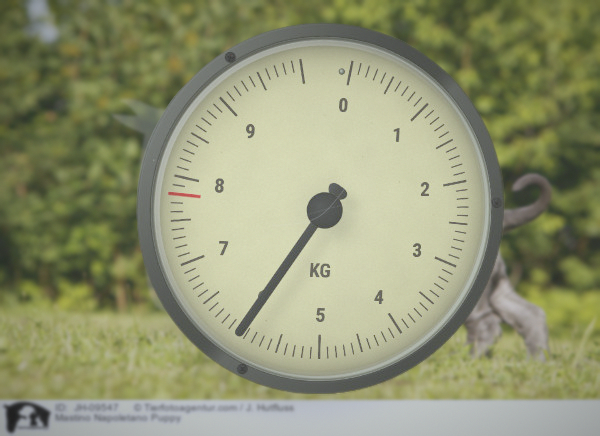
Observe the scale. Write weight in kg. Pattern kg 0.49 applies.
kg 6
